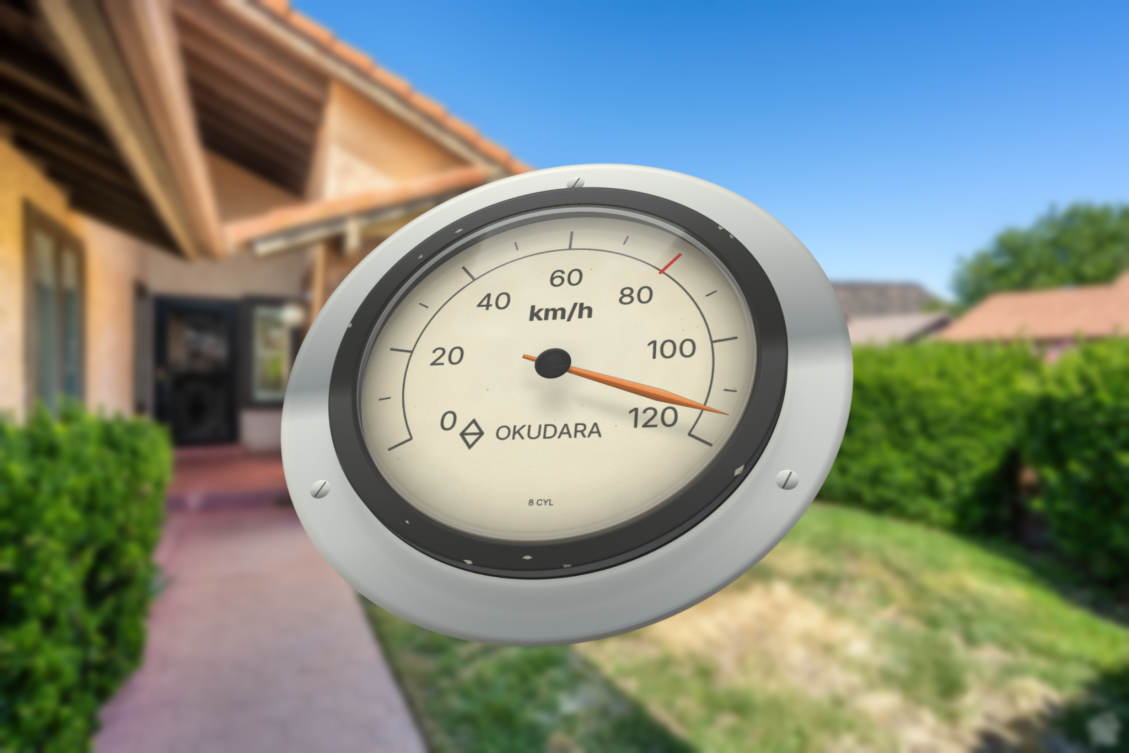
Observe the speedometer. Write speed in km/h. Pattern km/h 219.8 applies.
km/h 115
